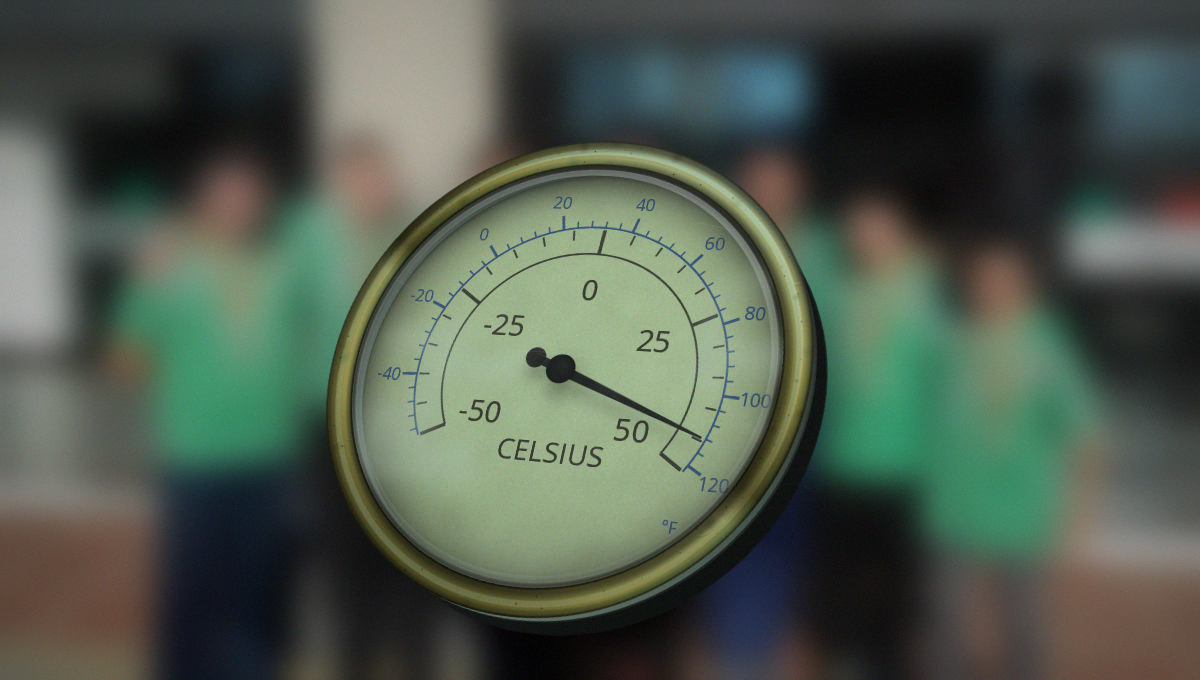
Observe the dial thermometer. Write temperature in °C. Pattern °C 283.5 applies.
°C 45
